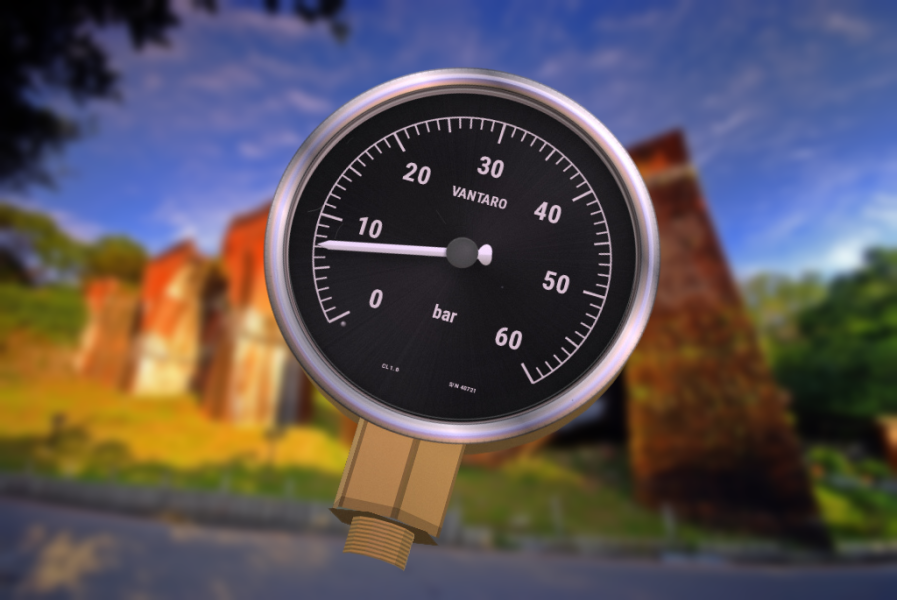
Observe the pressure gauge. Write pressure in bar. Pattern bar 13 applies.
bar 7
